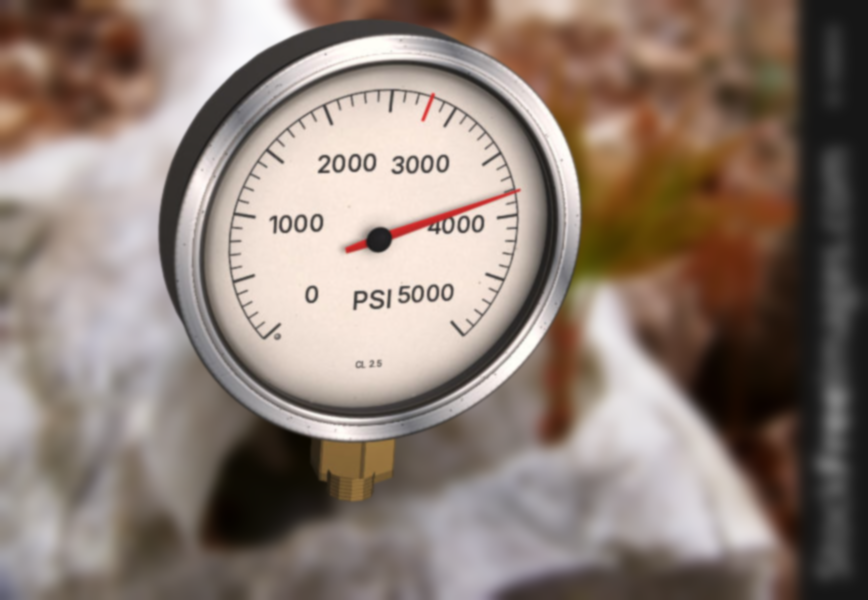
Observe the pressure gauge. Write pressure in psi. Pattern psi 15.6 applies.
psi 3800
